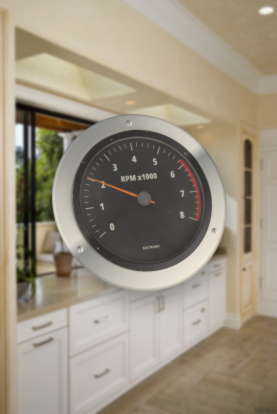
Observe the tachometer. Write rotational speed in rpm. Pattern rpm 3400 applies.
rpm 2000
